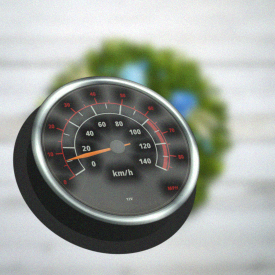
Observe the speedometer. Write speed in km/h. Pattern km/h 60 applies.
km/h 10
